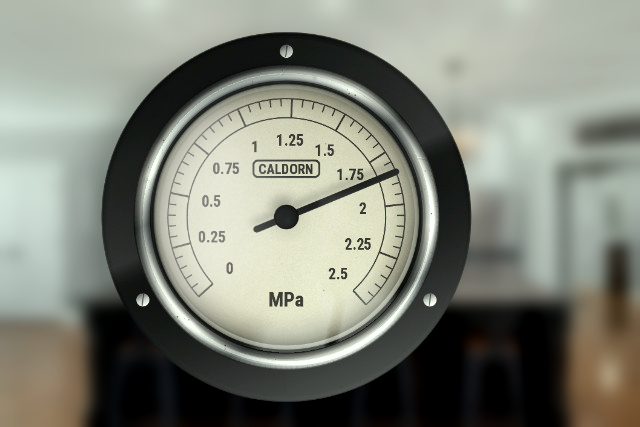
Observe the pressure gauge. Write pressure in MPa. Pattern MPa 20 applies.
MPa 1.85
